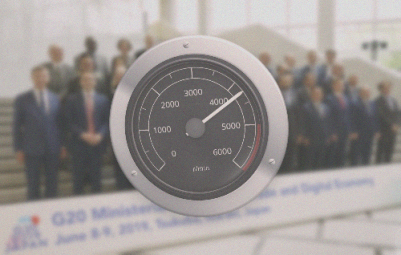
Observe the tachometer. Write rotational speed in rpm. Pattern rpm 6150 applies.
rpm 4250
